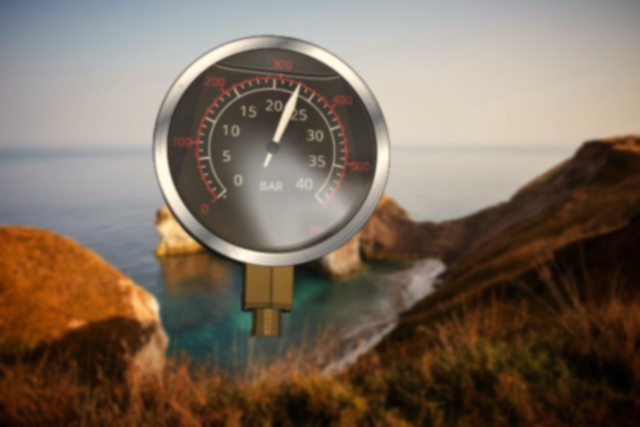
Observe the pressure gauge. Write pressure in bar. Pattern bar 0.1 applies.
bar 23
